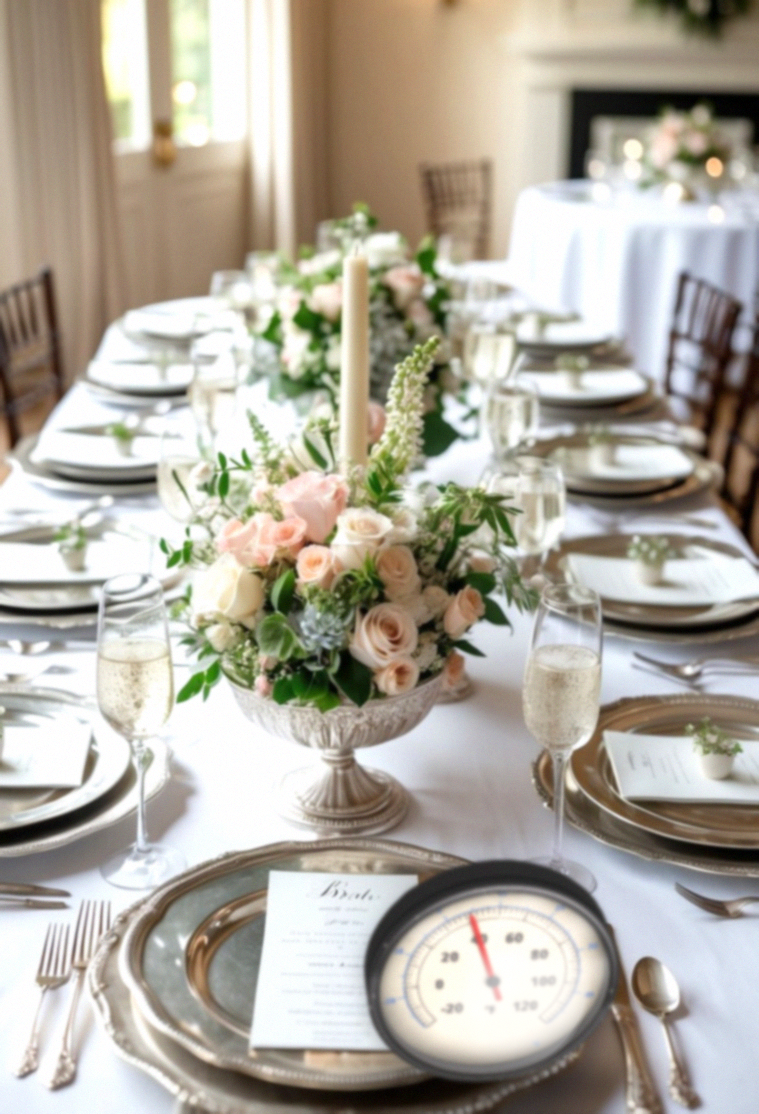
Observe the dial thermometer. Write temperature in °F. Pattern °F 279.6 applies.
°F 40
